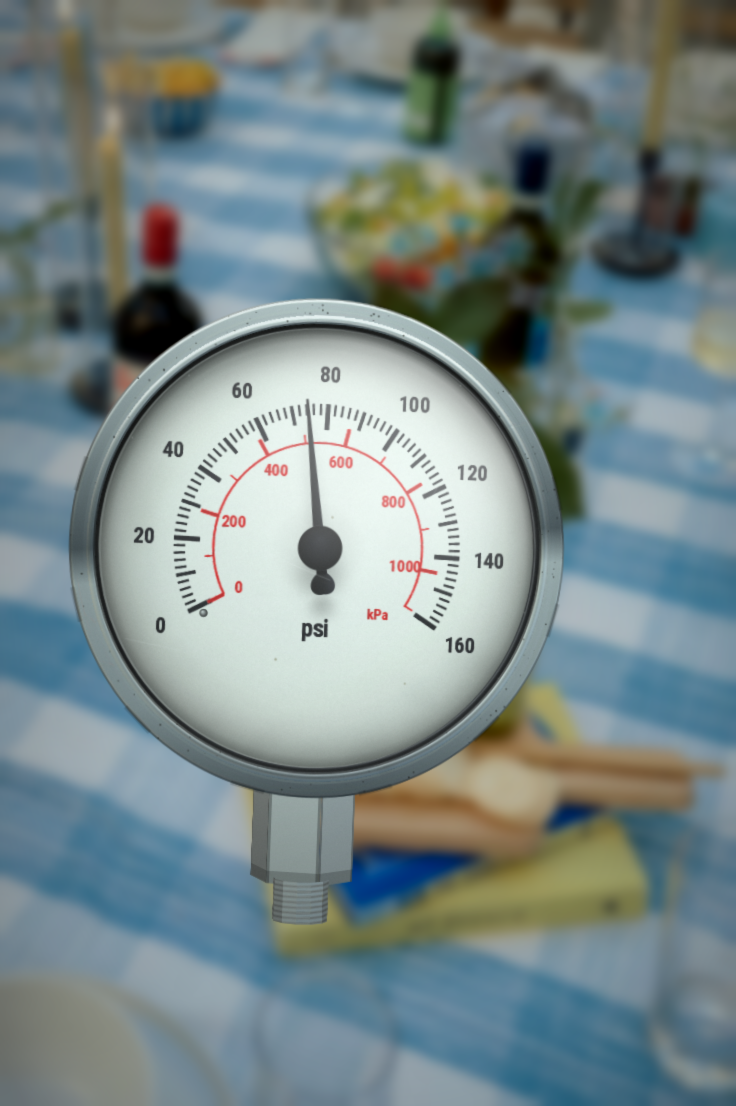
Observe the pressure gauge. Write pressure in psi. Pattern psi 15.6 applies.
psi 74
